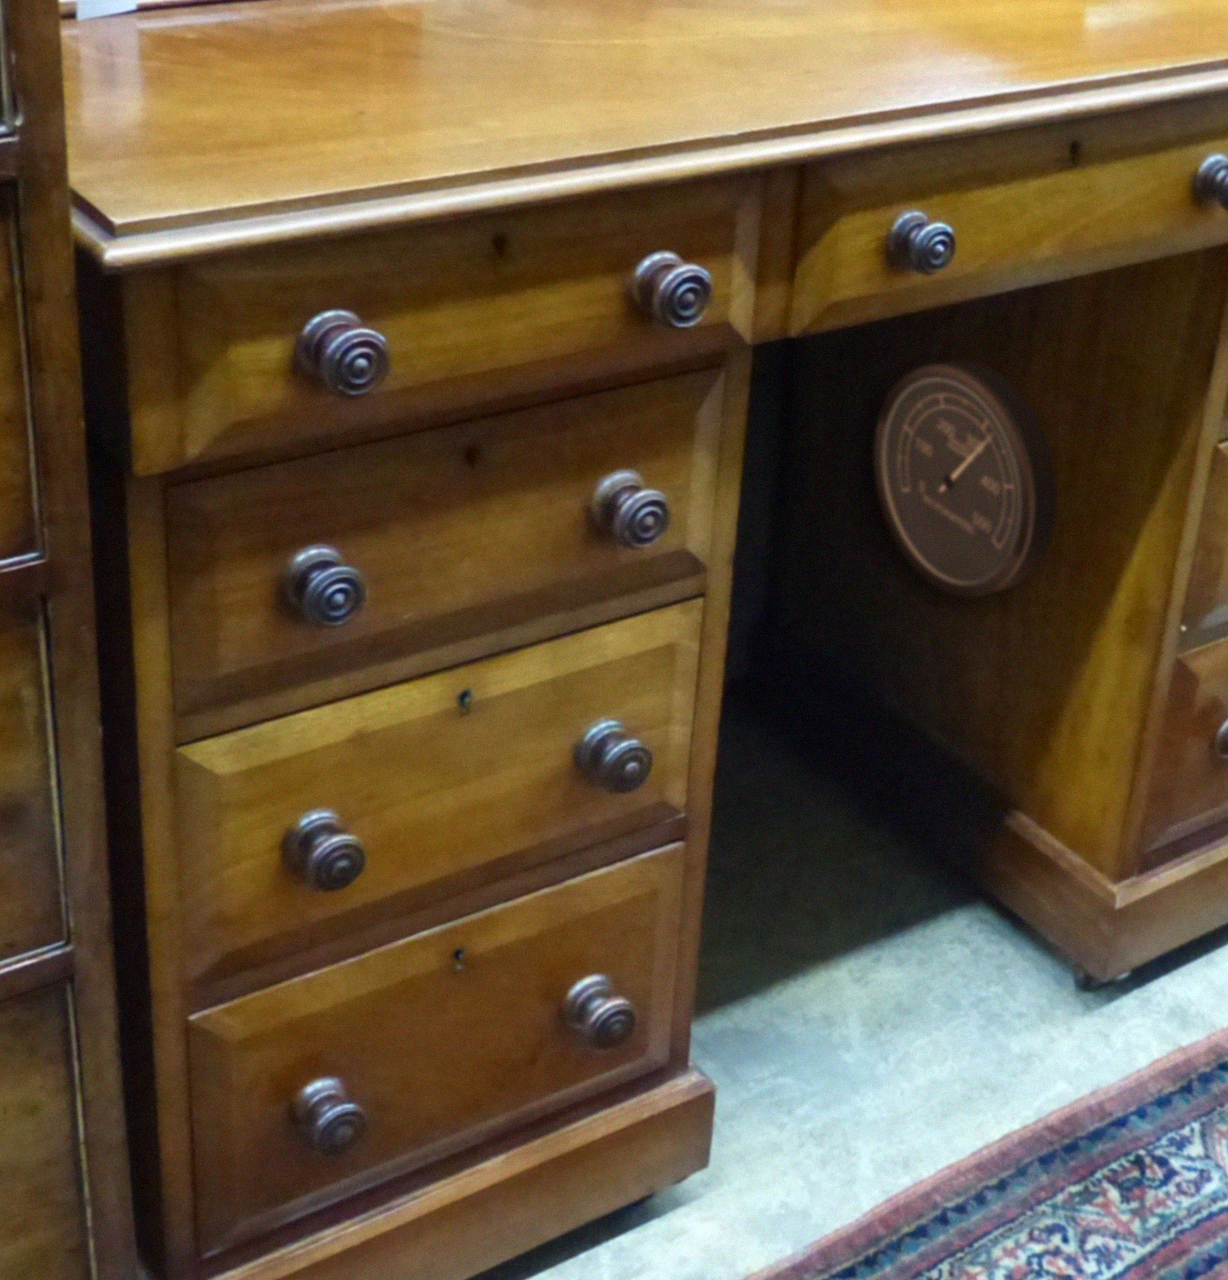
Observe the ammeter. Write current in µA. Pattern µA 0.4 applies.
µA 325
